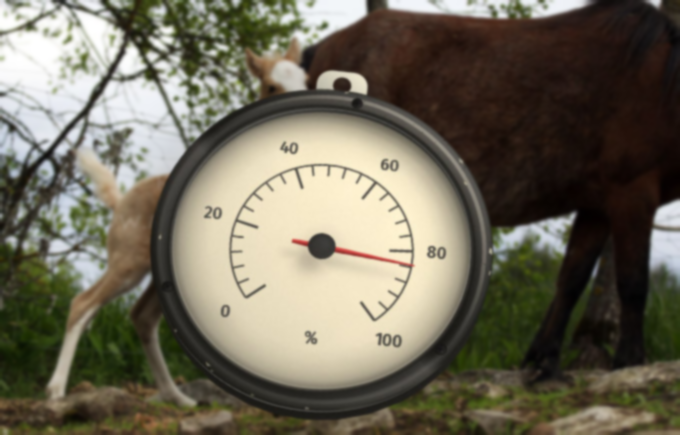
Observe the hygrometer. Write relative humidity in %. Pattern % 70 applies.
% 84
